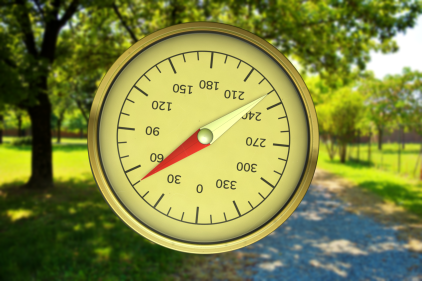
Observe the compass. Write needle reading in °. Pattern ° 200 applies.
° 50
